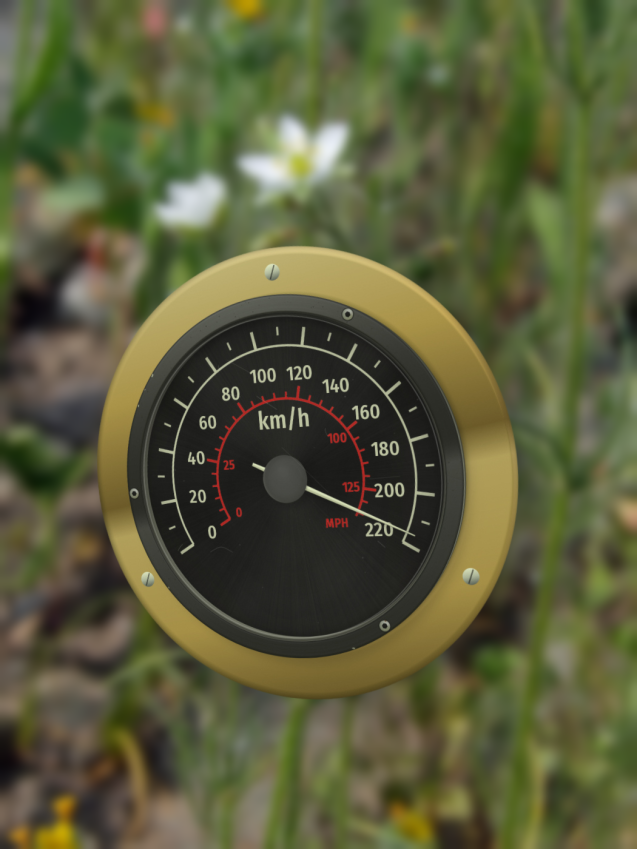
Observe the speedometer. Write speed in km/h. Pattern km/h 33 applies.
km/h 215
